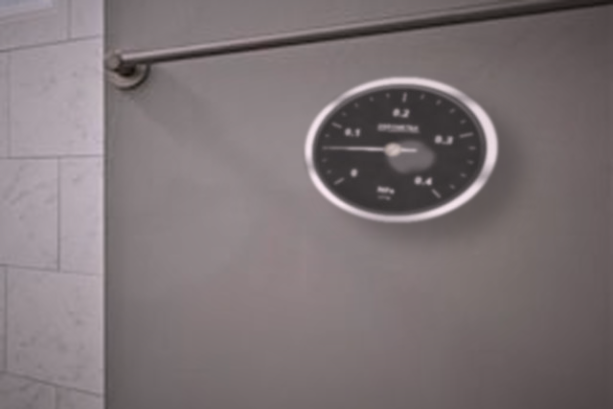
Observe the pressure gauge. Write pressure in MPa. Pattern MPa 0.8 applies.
MPa 0.06
